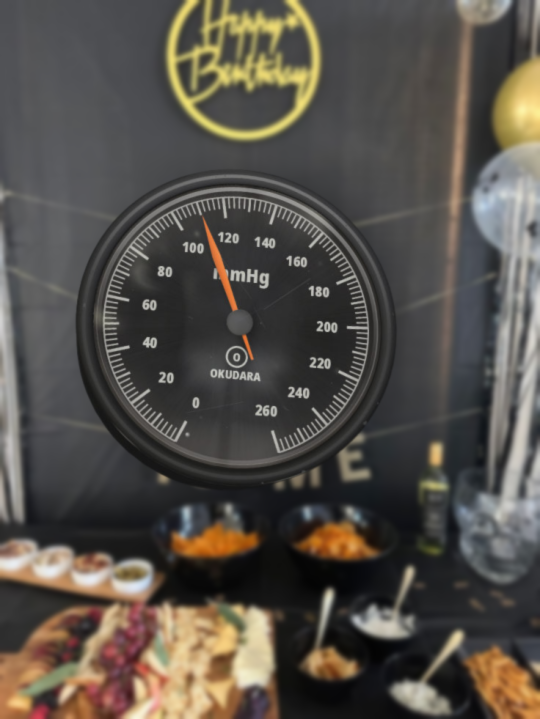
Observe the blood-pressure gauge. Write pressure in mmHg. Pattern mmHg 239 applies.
mmHg 110
